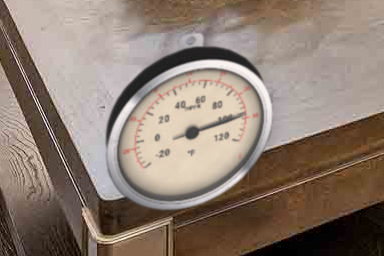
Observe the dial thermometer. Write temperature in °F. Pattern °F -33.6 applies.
°F 100
